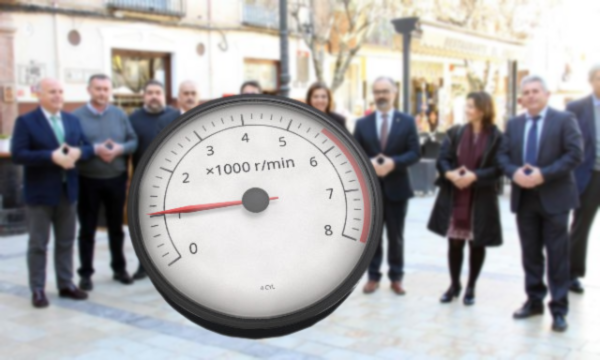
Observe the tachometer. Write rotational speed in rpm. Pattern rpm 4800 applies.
rpm 1000
